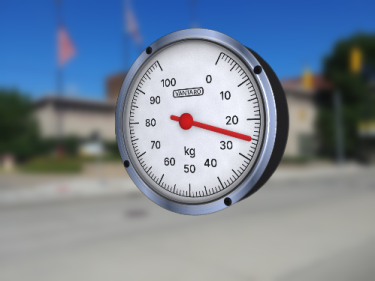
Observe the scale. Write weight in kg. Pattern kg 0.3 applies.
kg 25
